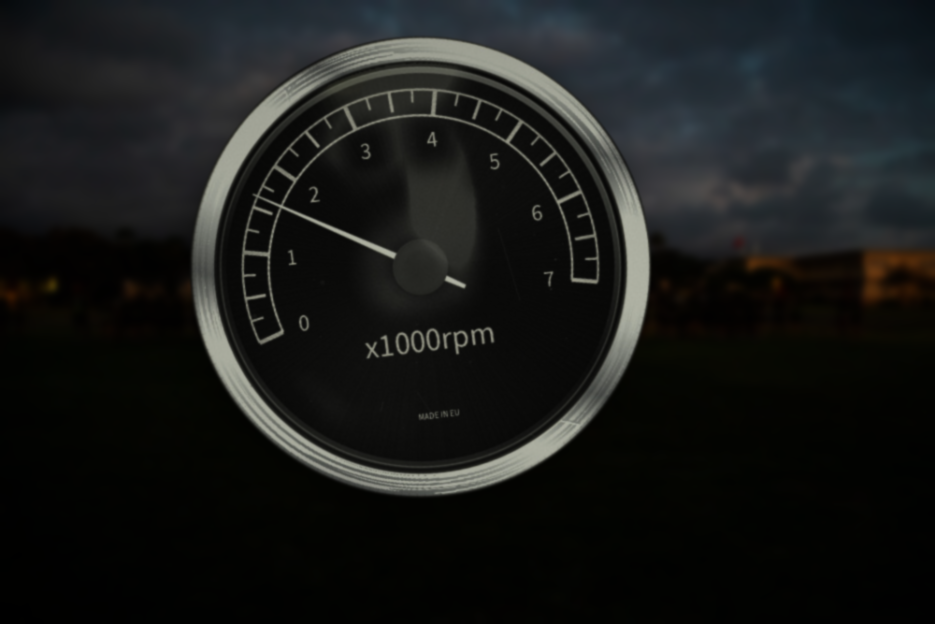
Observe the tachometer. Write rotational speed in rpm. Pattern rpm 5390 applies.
rpm 1625
